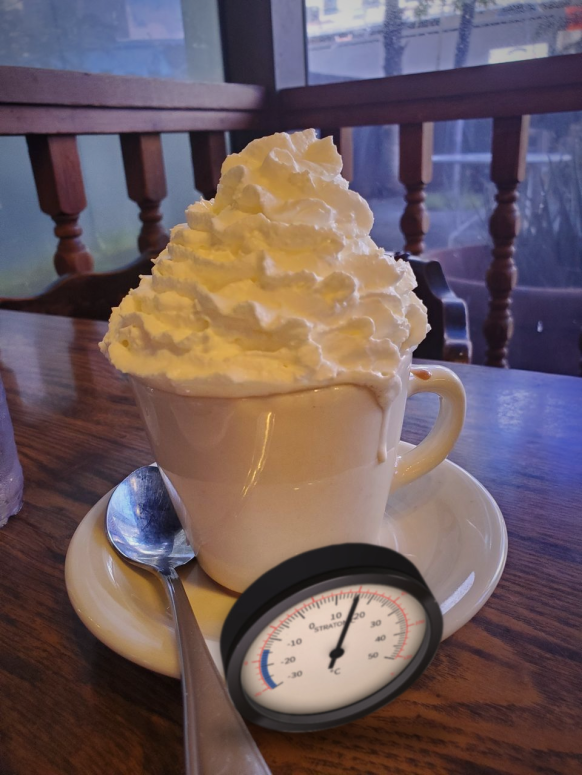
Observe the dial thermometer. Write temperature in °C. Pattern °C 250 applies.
°C 15
